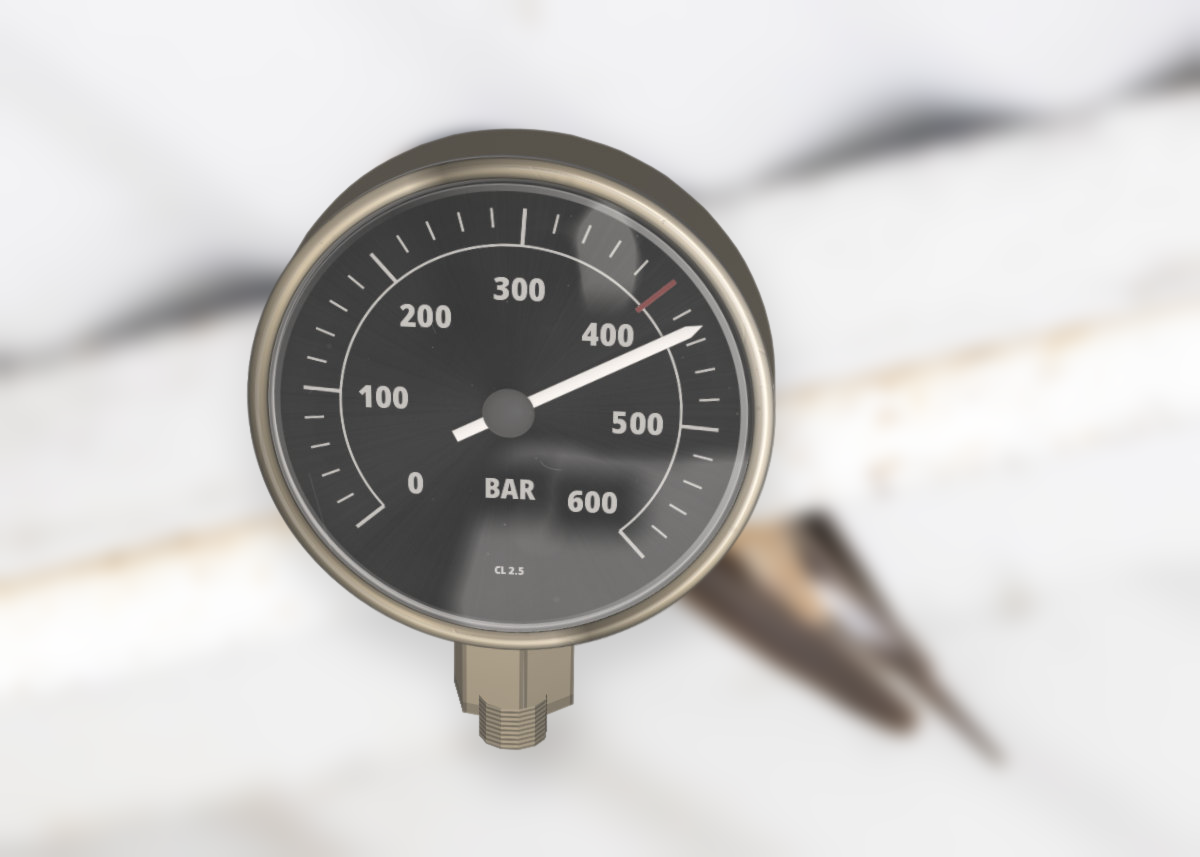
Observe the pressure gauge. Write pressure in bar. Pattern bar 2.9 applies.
bar 430
